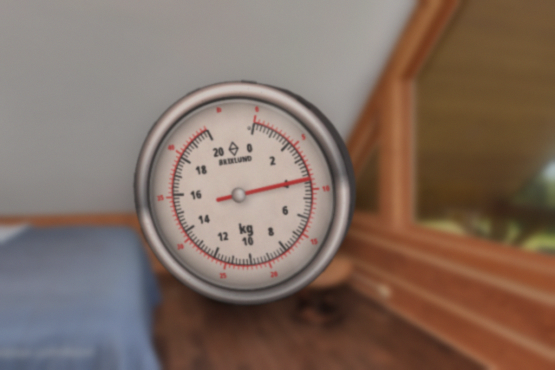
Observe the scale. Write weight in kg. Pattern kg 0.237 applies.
kg 4
